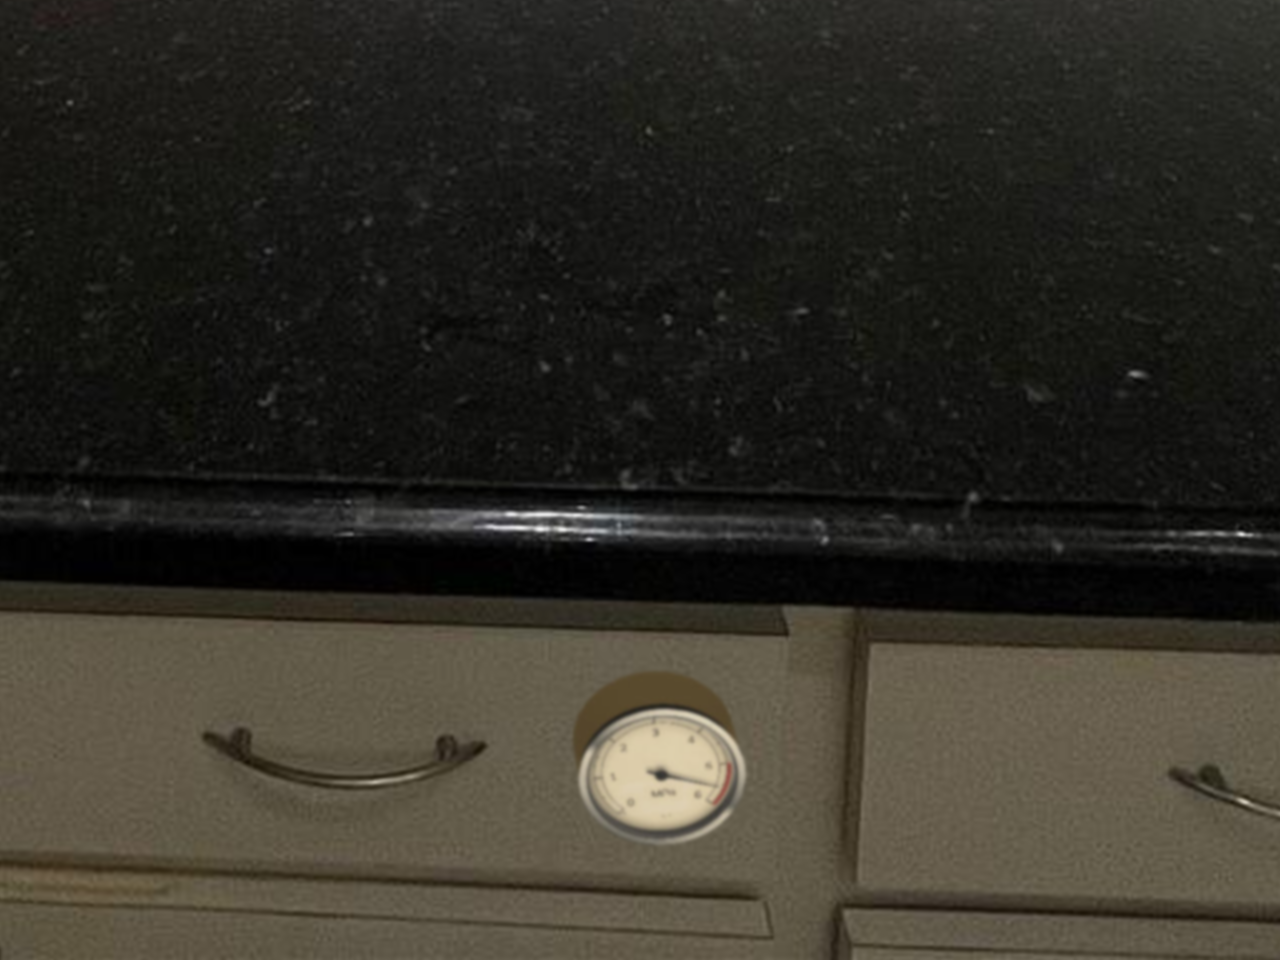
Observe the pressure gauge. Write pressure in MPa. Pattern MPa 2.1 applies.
MPa 5.5
